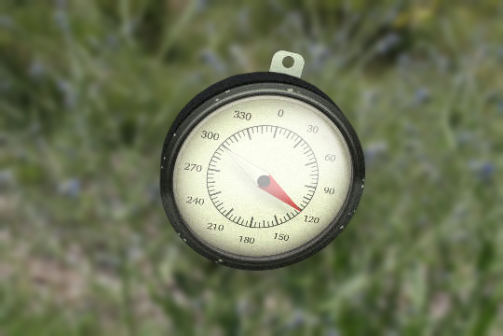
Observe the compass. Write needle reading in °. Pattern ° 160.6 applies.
° 120
